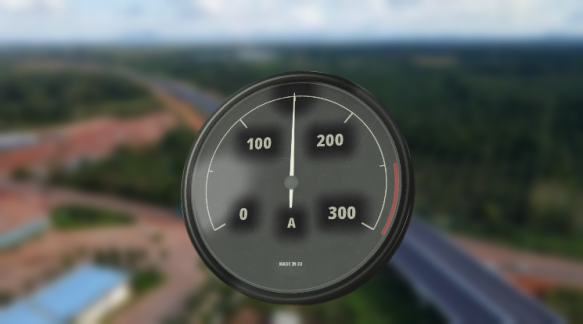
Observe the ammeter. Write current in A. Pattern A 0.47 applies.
A 150
